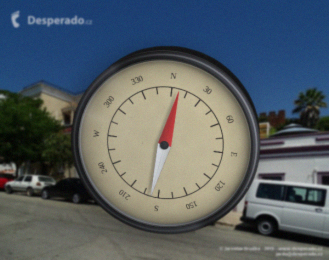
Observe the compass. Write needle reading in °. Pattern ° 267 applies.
° 7.5
